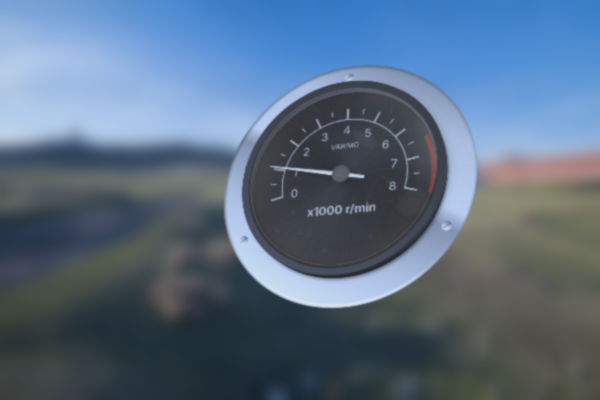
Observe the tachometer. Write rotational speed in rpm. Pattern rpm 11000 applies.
rpm 1000
